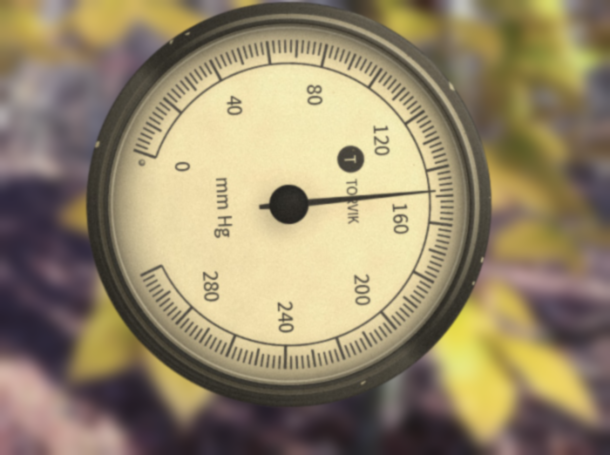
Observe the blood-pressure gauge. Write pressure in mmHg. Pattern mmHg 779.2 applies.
mmHg 148
